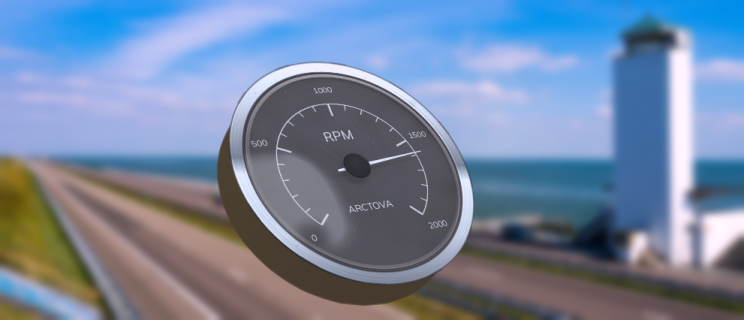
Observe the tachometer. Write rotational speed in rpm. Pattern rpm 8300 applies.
rpm 1600
